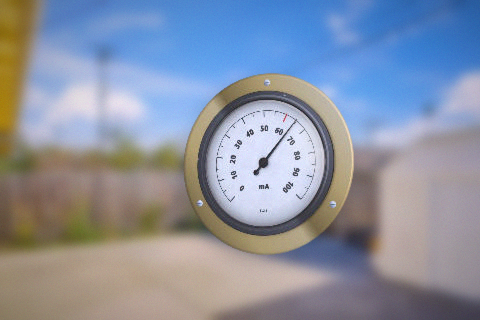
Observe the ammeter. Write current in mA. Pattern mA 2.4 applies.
mA 65
